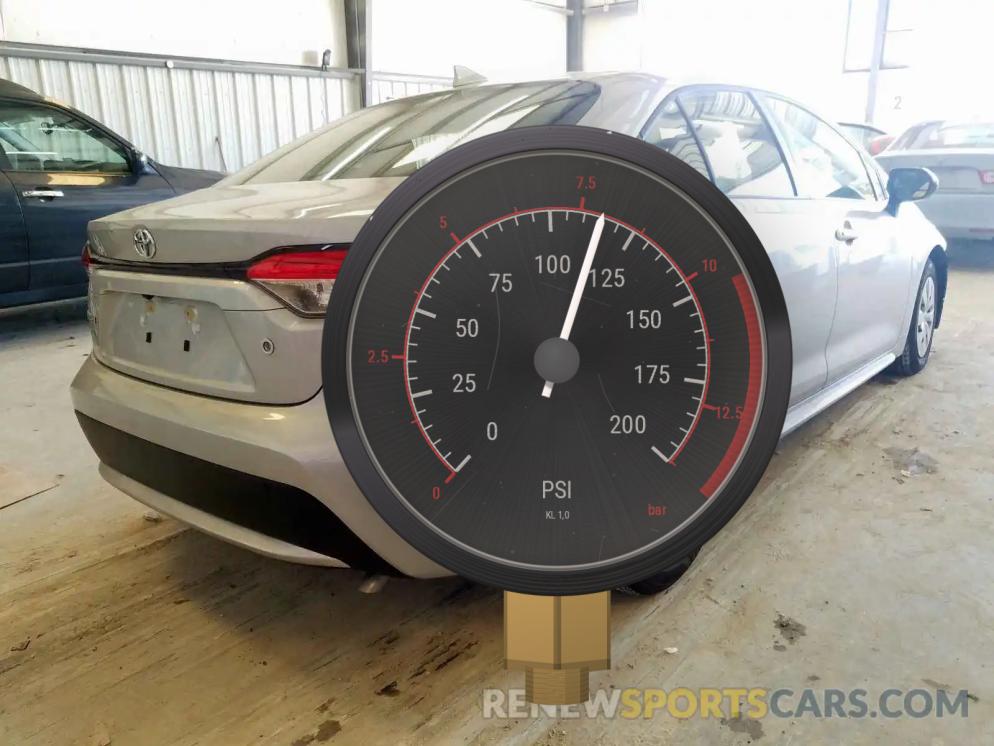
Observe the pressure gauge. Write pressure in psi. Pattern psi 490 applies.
psi 115
